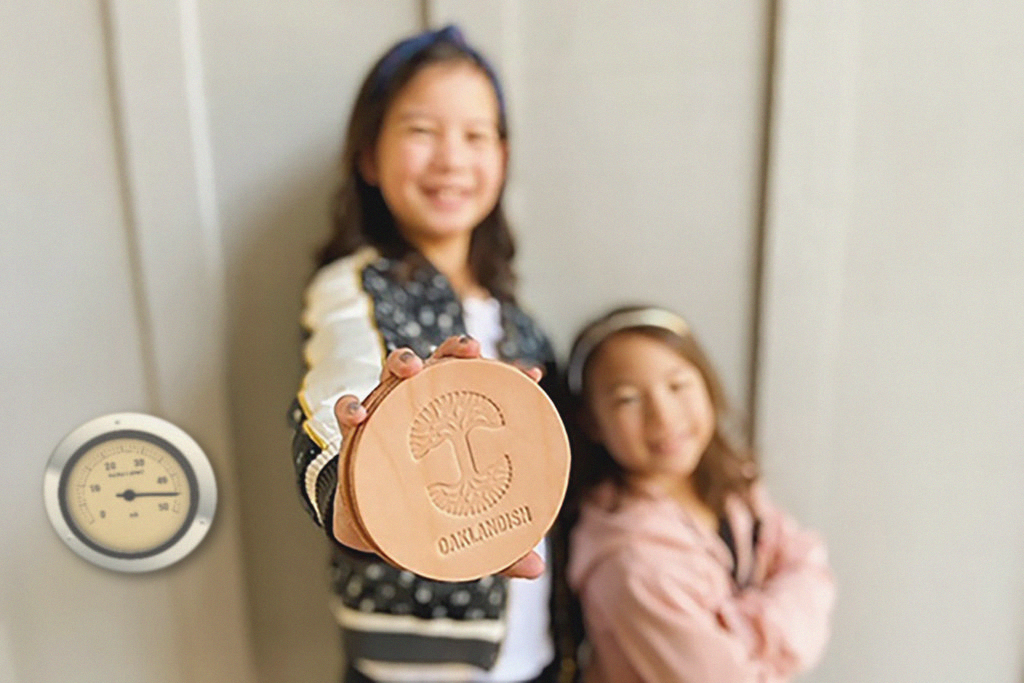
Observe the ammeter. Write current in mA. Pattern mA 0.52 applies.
mA 45
